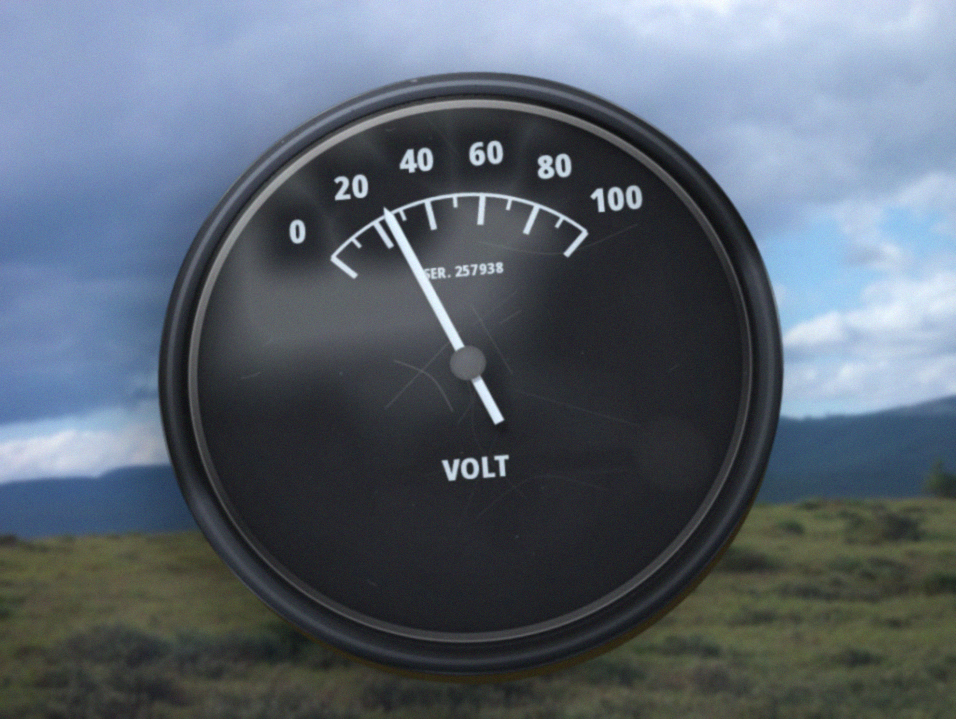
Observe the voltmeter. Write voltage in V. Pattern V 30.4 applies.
V 25
